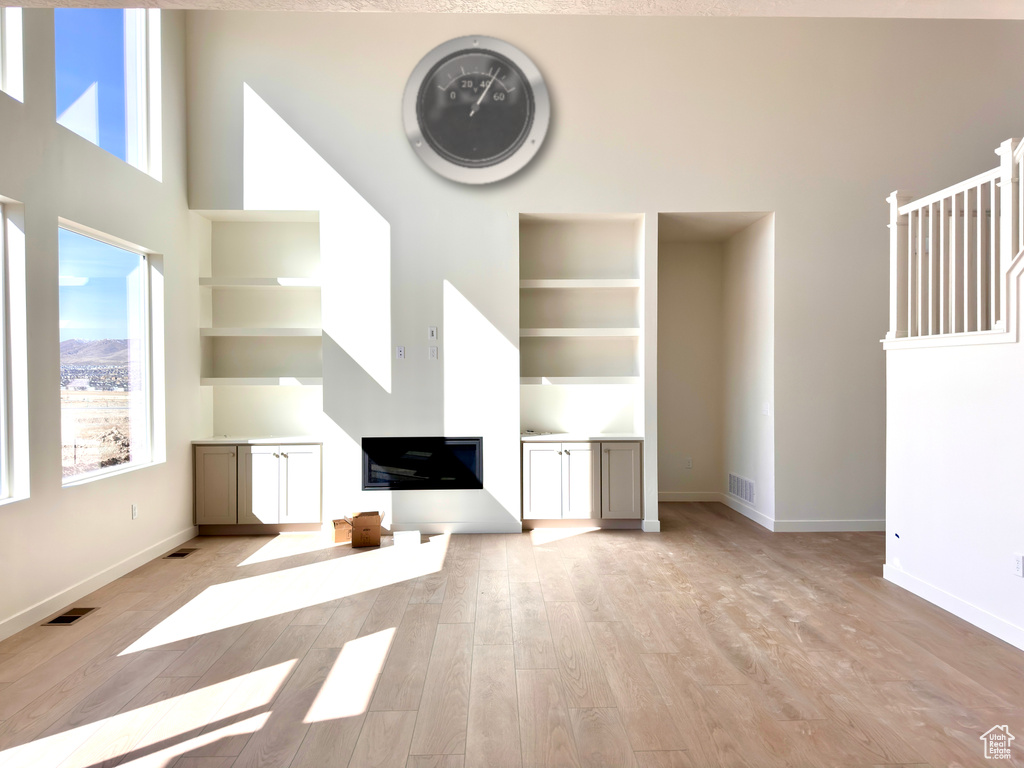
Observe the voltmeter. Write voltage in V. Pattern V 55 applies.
V 45
